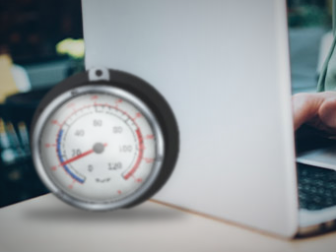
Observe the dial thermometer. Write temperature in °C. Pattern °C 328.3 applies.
°C 16
